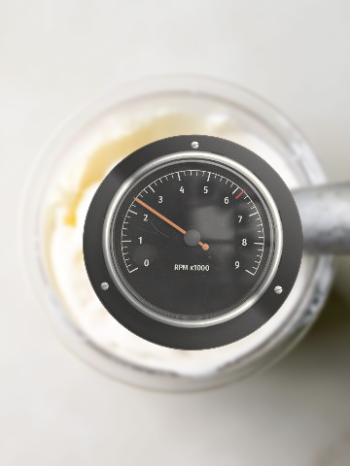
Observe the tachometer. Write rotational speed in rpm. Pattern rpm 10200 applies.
rpm 2400
